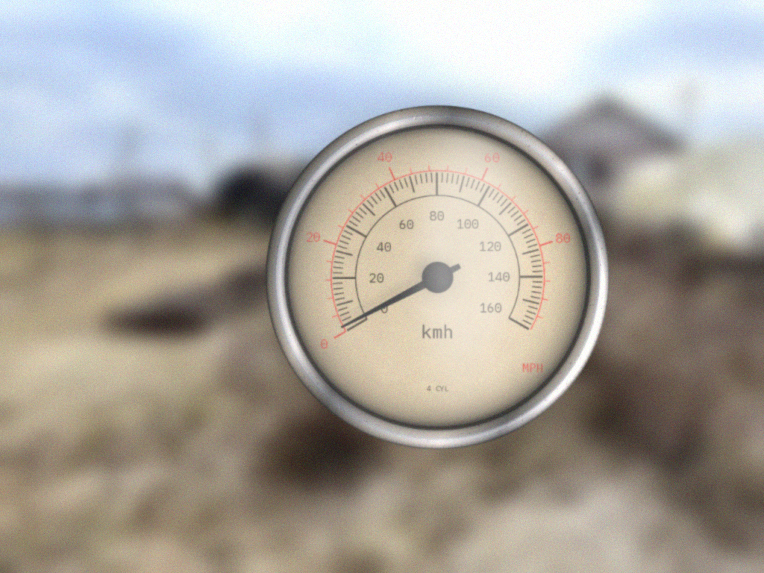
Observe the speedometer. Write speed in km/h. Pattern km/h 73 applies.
km/h 2
